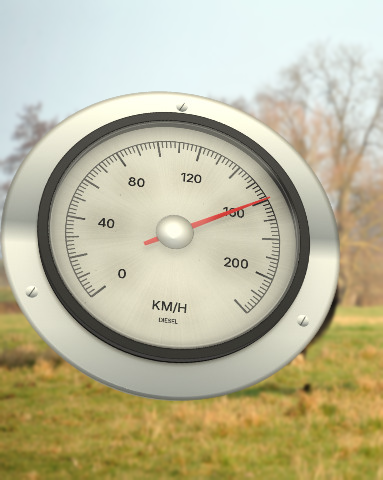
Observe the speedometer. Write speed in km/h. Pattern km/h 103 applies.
km/h 160
